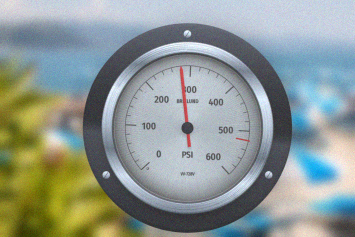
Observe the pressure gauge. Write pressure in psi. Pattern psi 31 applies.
psi 280
